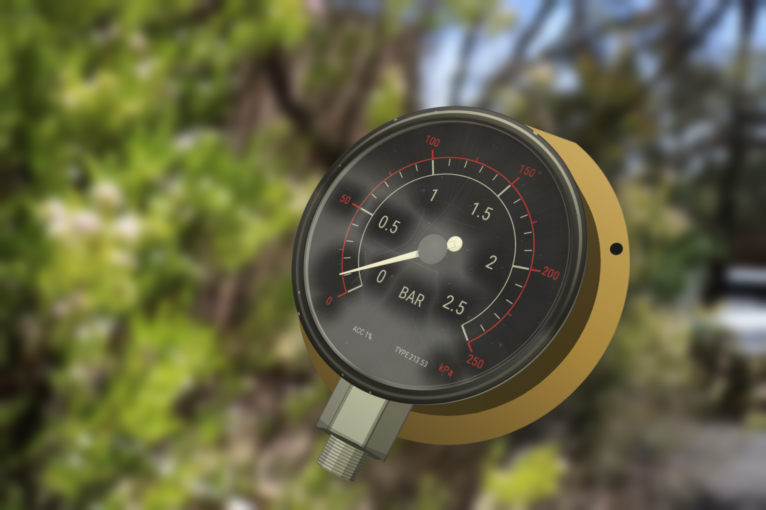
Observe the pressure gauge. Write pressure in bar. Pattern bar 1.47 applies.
bar 0.1
